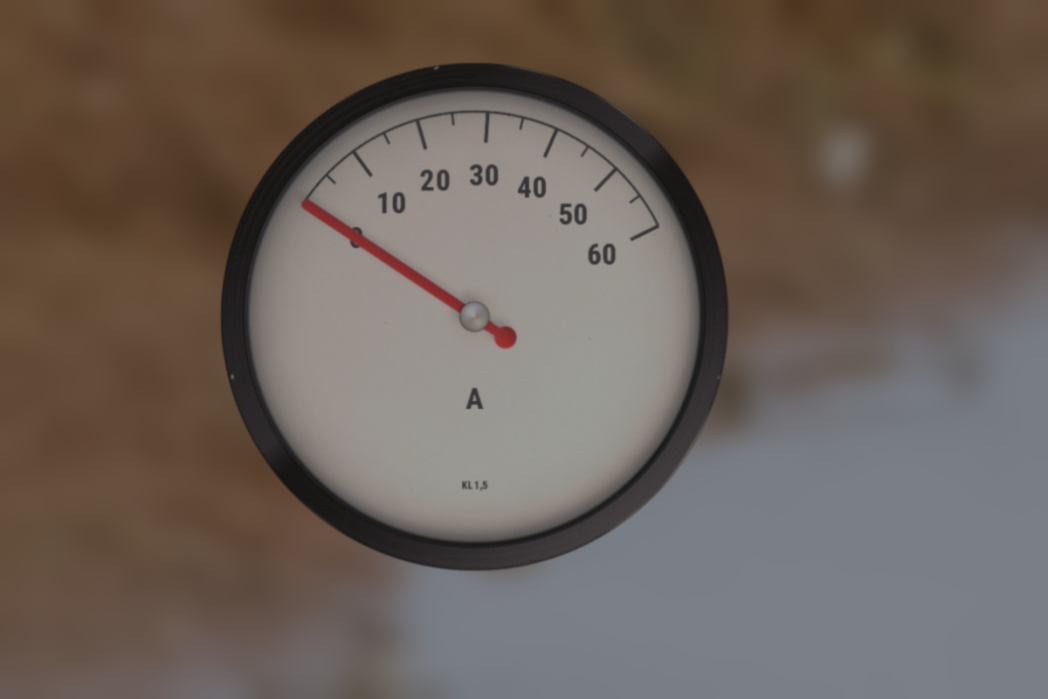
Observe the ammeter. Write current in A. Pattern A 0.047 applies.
A 0
